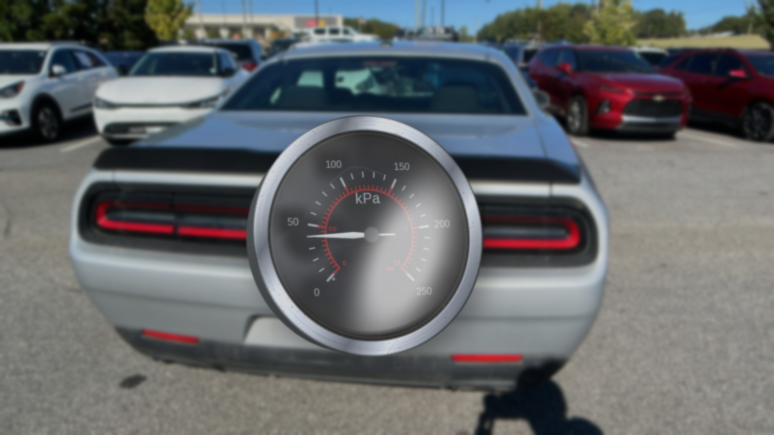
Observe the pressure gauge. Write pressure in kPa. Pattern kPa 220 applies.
kPa 40
